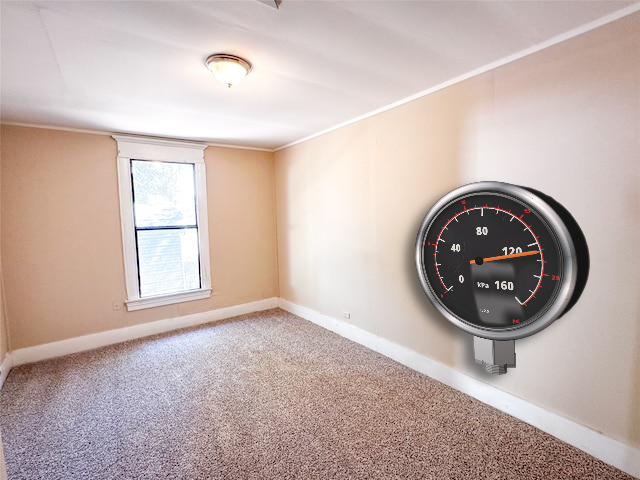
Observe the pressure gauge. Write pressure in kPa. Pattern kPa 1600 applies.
kPa 125
